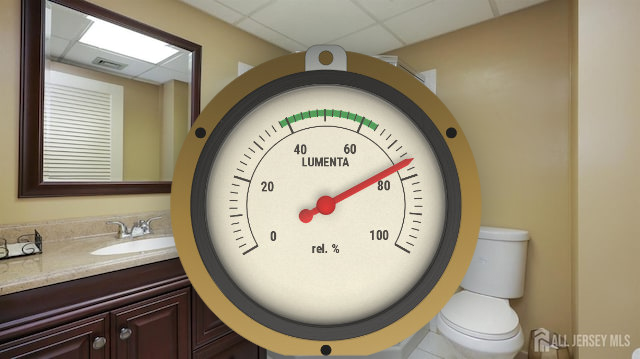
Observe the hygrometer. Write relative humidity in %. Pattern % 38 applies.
% 76
